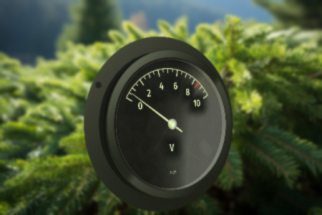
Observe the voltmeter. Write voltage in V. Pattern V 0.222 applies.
V 0.5
